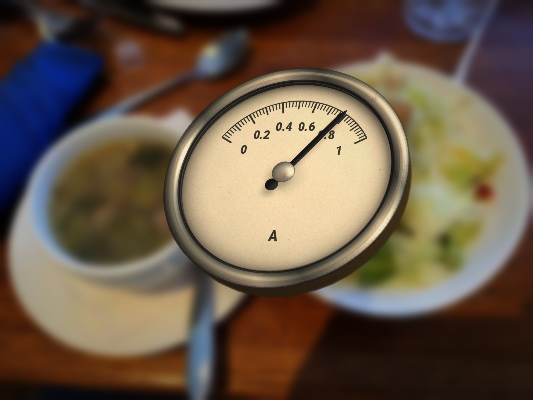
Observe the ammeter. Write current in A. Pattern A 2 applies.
A 0.8
